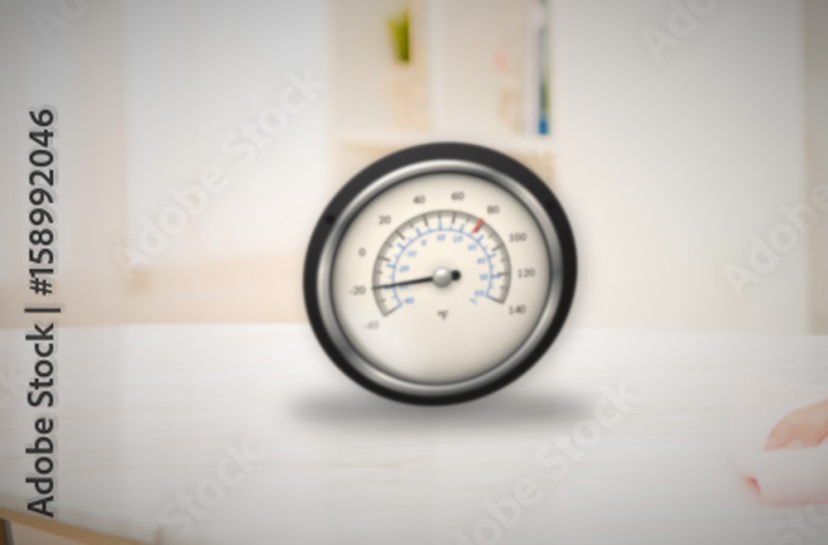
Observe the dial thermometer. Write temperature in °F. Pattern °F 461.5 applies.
°F -20
